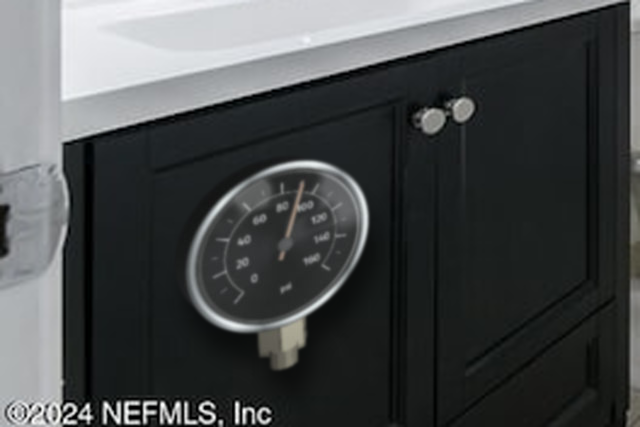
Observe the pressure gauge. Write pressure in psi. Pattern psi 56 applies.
psi 90
